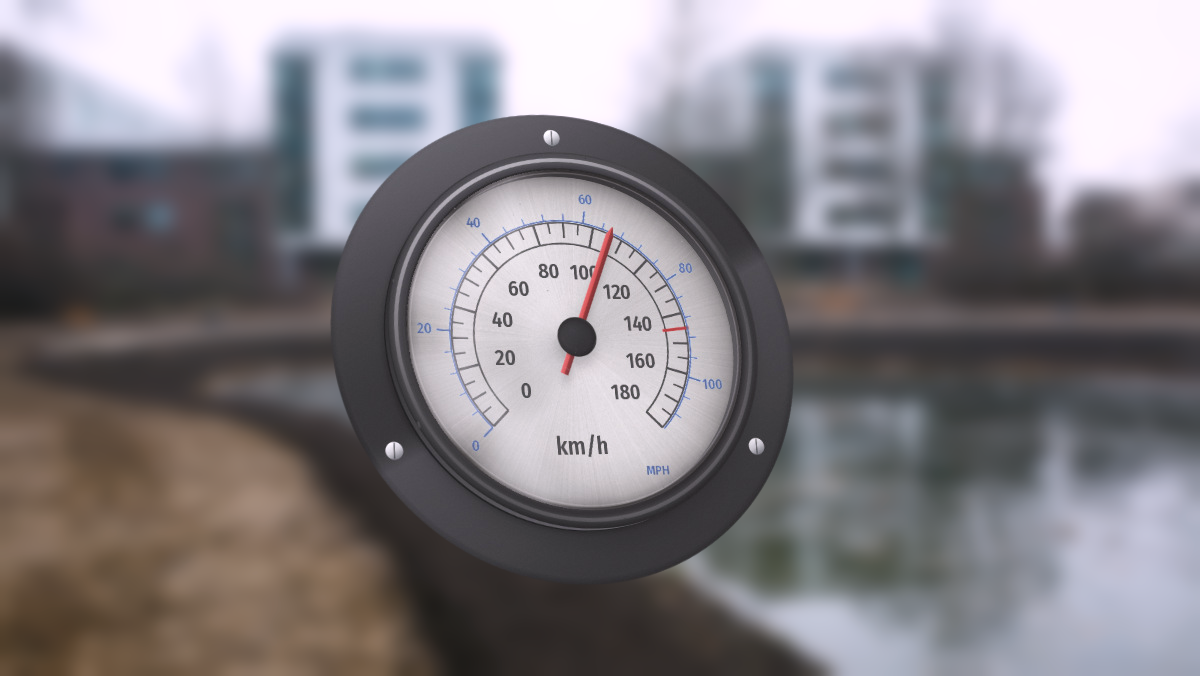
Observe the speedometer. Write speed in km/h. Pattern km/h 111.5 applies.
km/h 105
